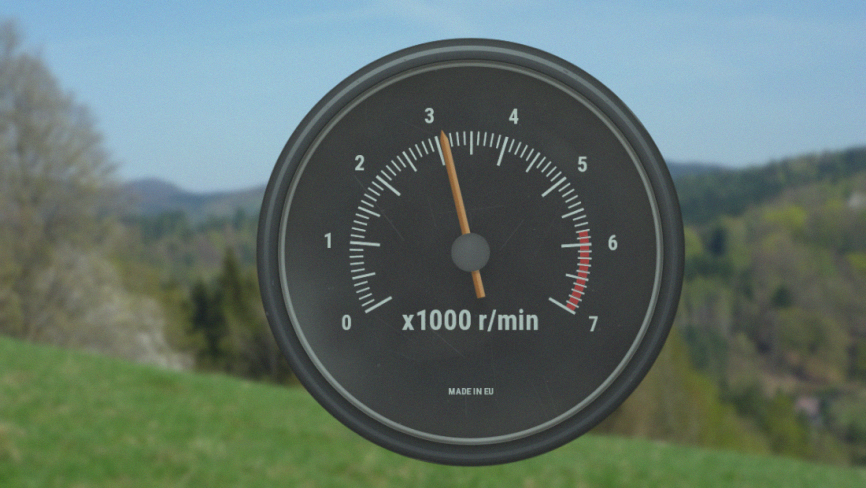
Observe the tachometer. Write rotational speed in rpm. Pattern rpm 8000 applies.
rpm 3100
